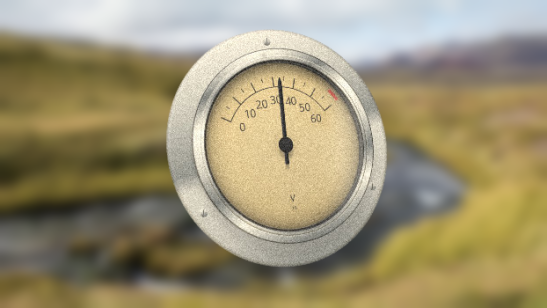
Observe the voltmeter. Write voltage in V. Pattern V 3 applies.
V 32.5
